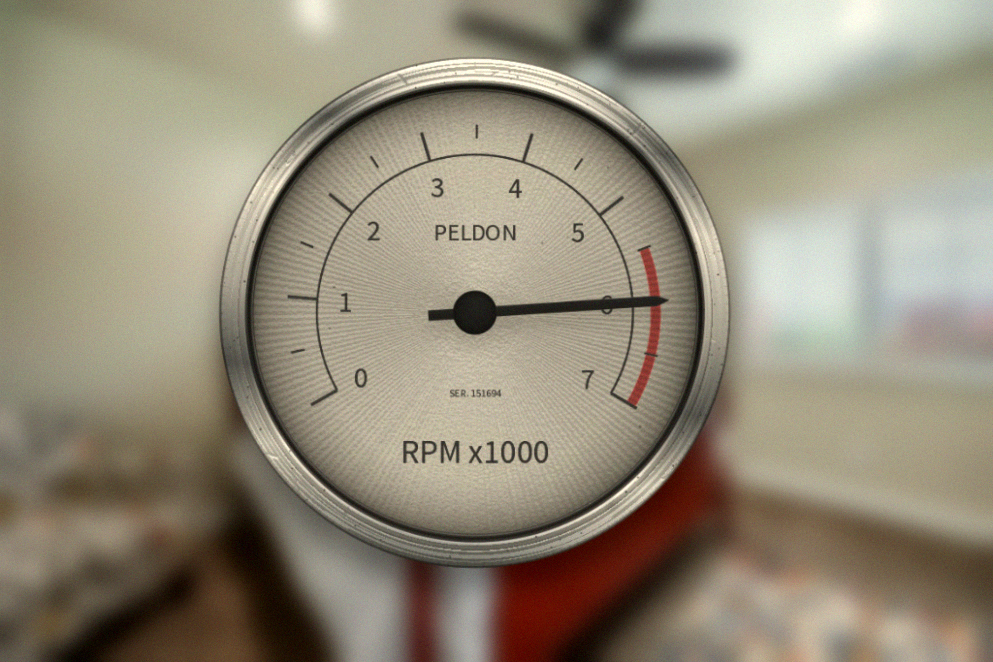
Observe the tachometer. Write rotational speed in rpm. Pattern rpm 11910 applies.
rpm 6000
